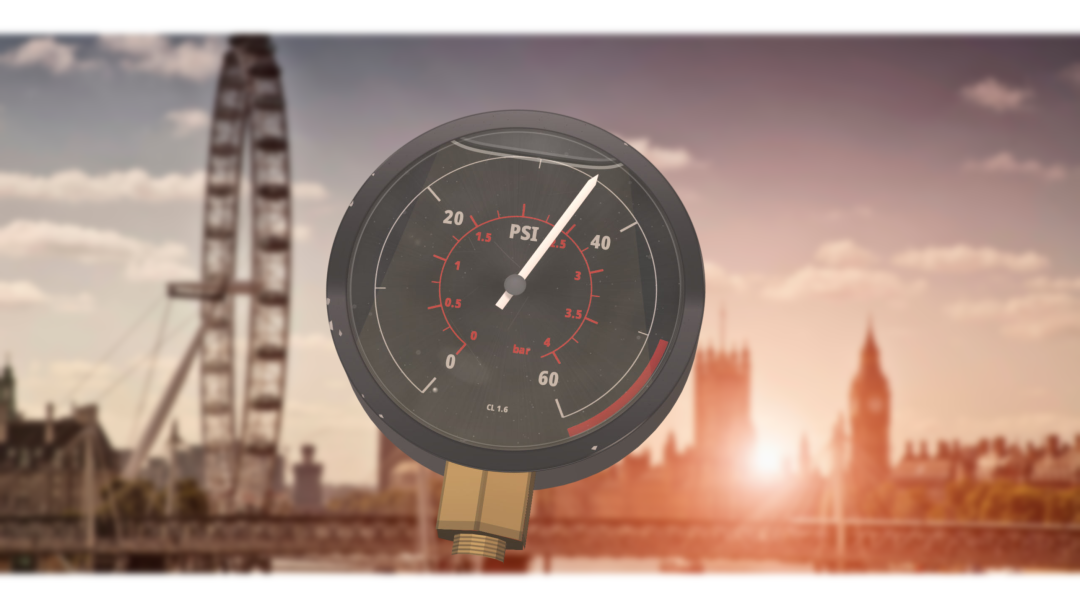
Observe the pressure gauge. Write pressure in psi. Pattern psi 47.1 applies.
psi 35
